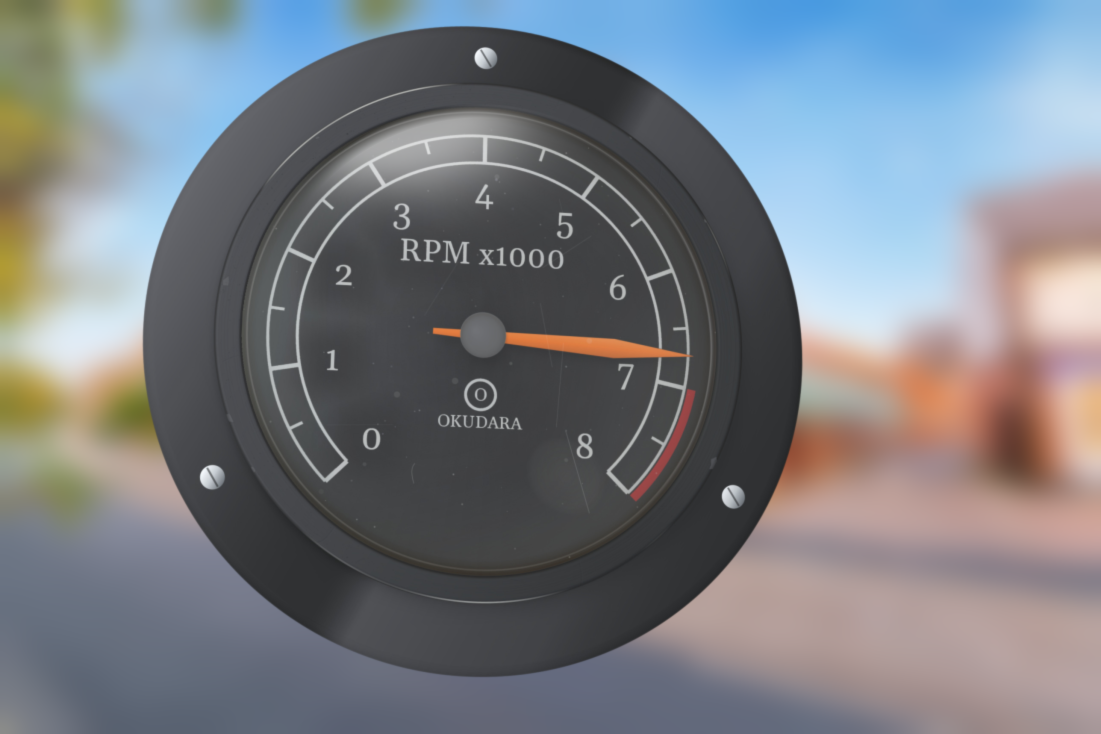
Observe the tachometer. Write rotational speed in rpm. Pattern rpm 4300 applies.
rpm 6750
